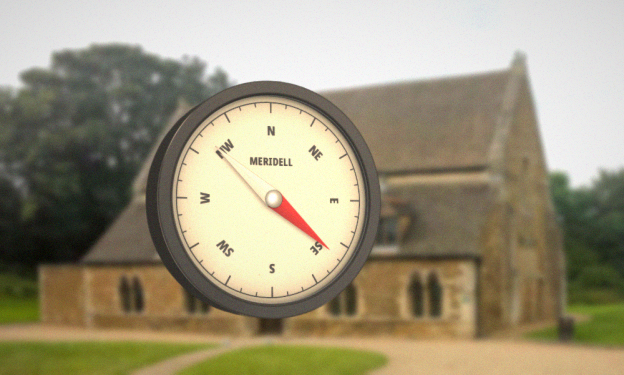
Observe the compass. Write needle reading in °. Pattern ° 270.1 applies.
° 130
